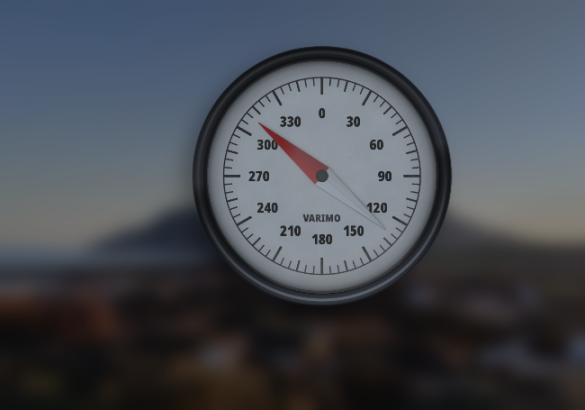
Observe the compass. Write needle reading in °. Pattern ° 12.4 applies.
° 310
